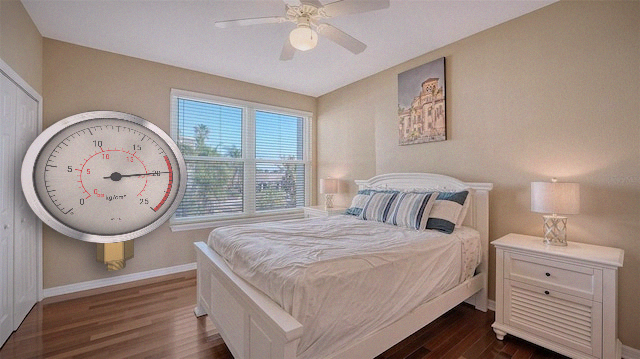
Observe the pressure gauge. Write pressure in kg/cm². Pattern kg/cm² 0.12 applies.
kg/cm² 20
